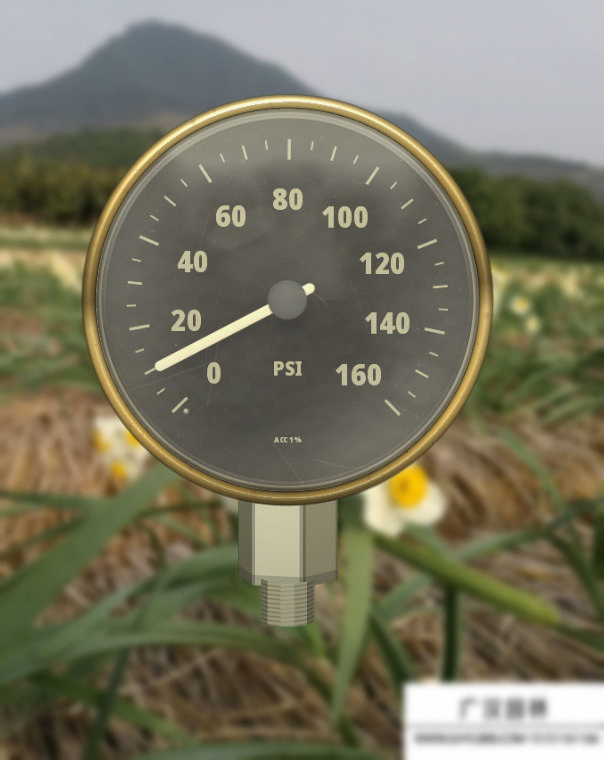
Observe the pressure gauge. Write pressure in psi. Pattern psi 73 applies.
psi 10
